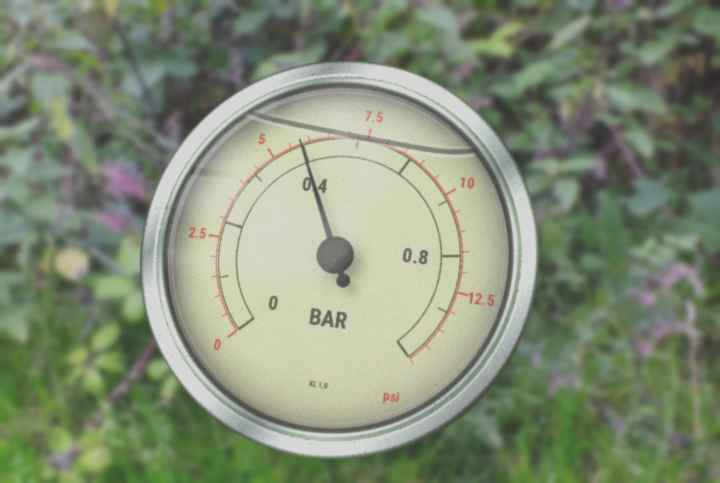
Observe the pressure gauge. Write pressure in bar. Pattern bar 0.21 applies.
bar 0.4
